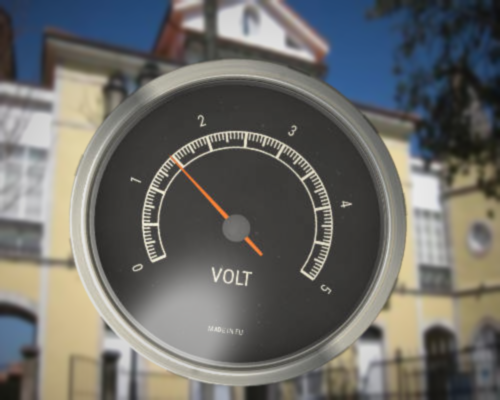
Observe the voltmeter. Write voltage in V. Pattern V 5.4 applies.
V 1.5
